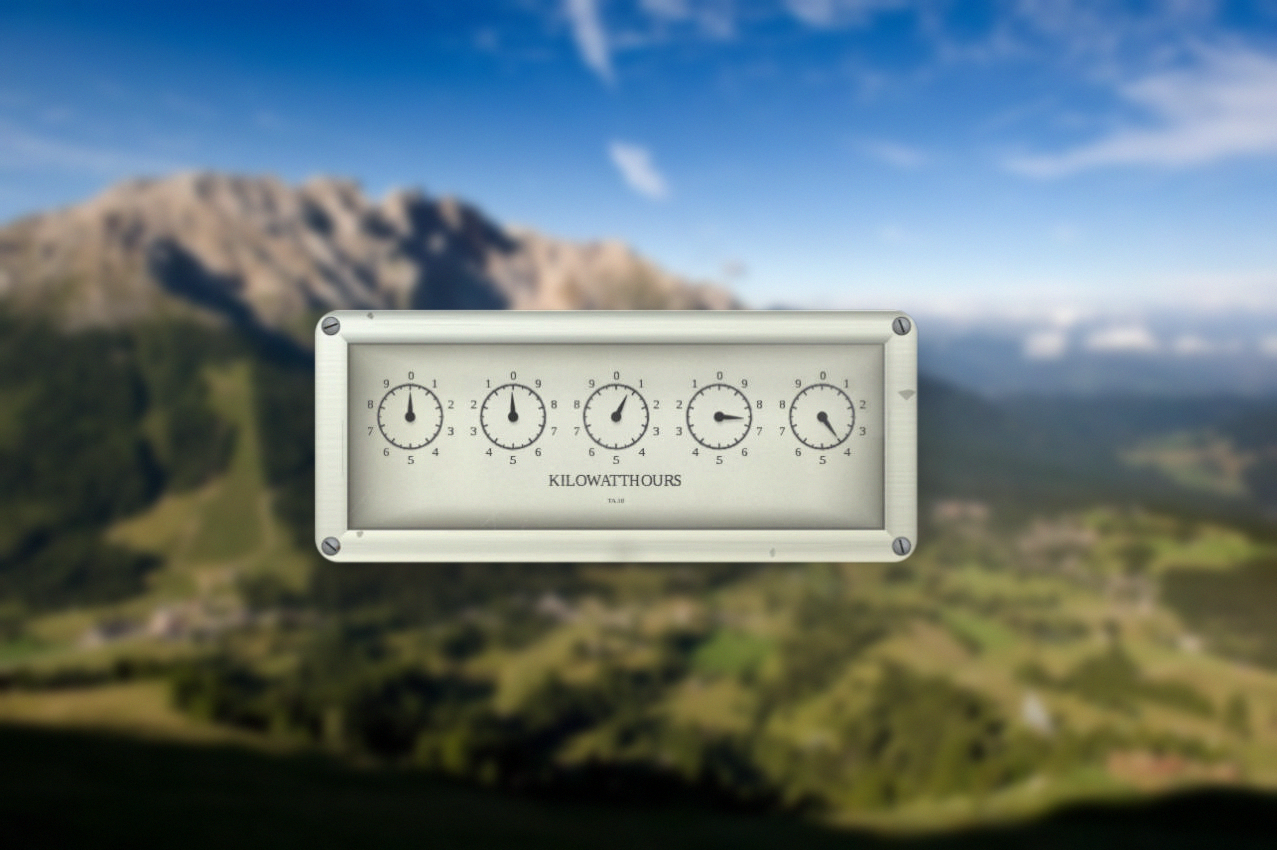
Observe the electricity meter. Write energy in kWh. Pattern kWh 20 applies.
kWh 74
